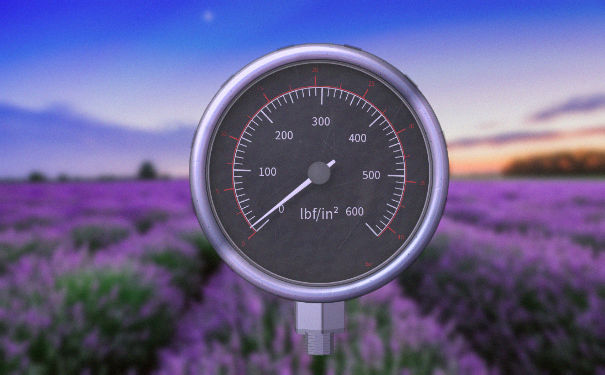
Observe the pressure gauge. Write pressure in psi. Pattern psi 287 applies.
psi 10
